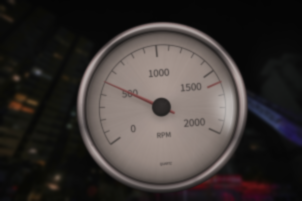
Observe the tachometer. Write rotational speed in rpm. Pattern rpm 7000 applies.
rpm 500
